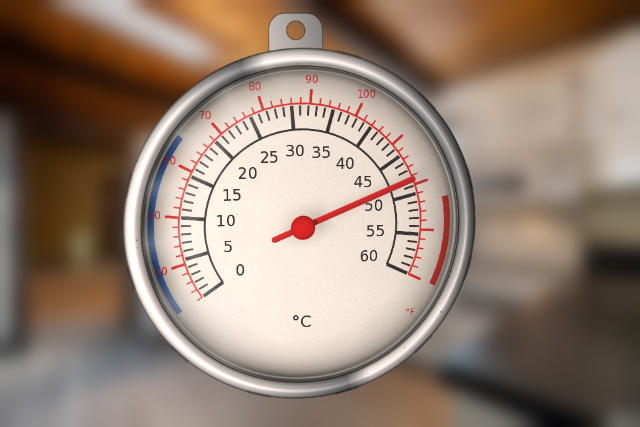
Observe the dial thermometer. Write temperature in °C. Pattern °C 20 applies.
°C 48
